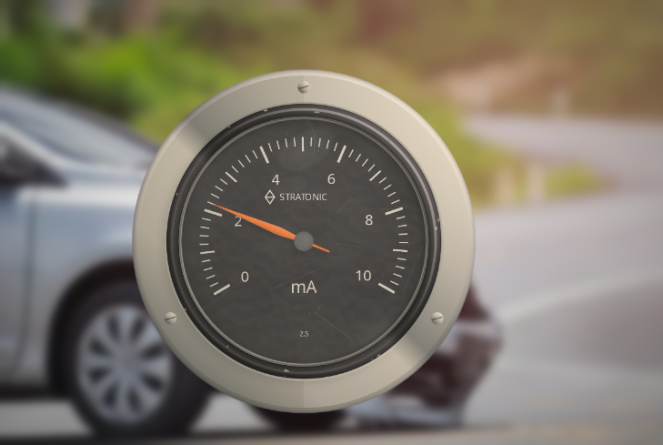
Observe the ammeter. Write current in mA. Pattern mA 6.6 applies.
mA 2.2
